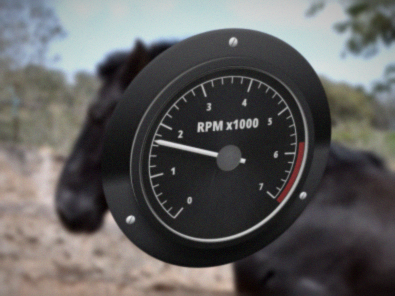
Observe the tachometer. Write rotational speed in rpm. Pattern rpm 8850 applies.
rpm 1700
